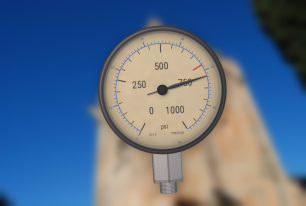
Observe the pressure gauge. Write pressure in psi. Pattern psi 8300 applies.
psi 750
